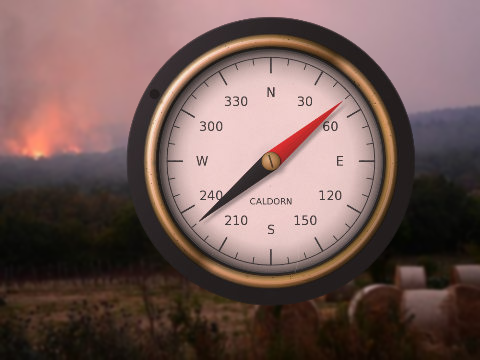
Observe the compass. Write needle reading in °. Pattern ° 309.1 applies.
° 50
